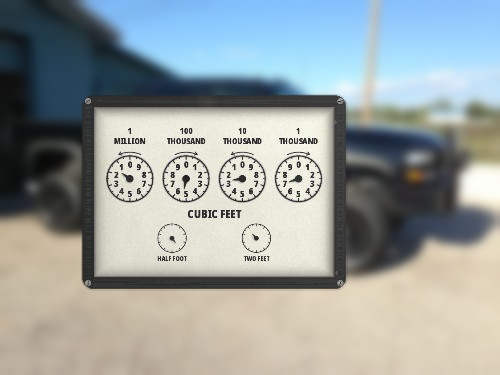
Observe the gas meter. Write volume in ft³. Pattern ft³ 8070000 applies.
ft³ 152700
